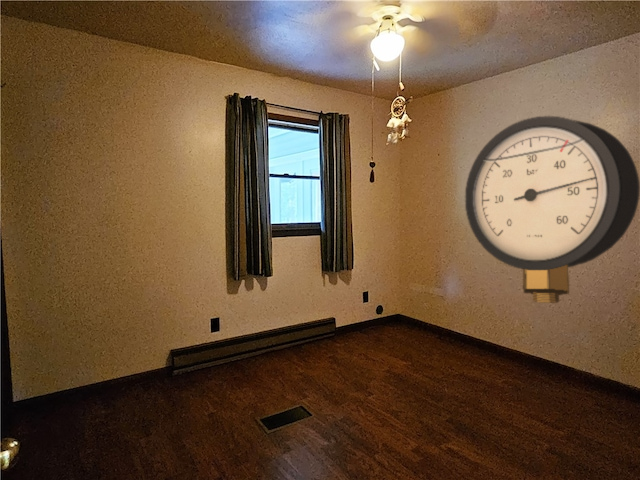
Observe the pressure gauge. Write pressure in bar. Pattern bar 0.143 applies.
bar 48
